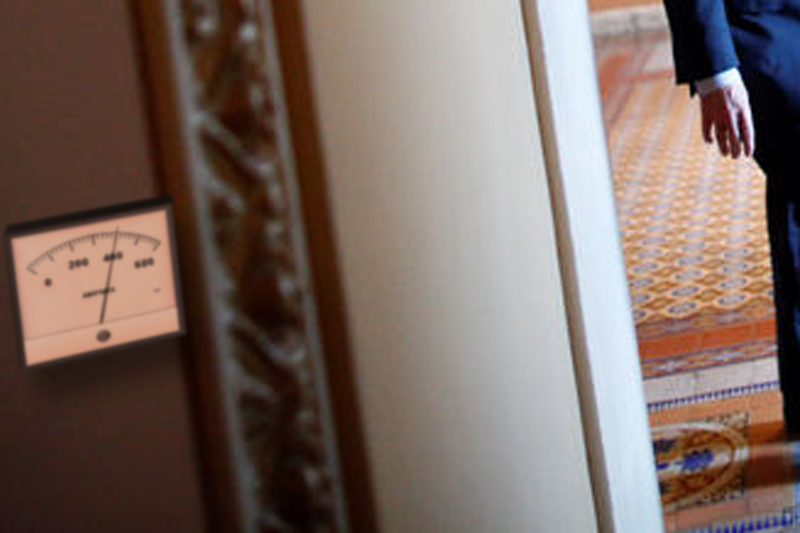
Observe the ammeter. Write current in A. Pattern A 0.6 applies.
A 400
